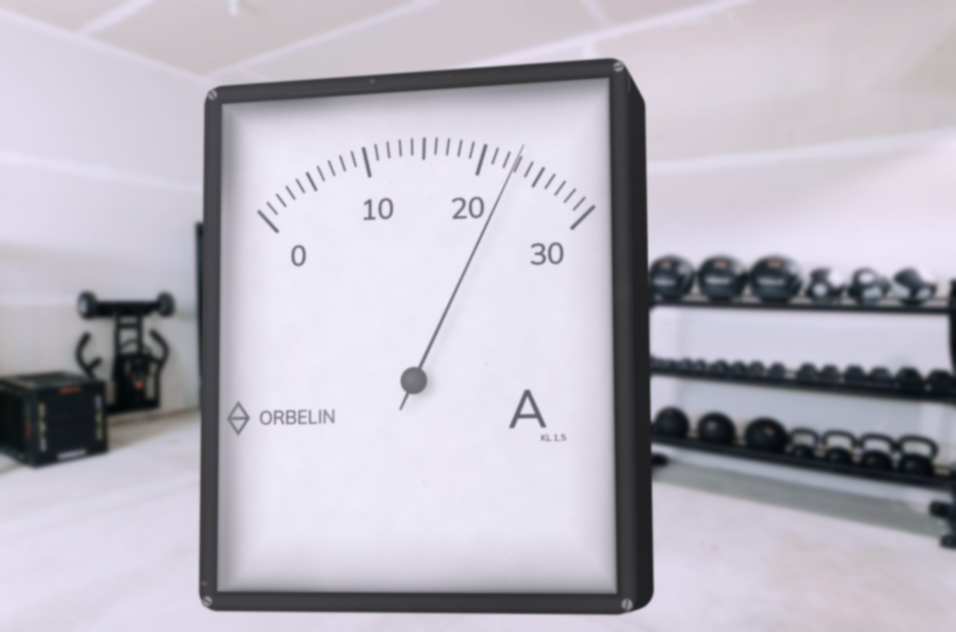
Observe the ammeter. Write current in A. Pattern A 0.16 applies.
A 23
